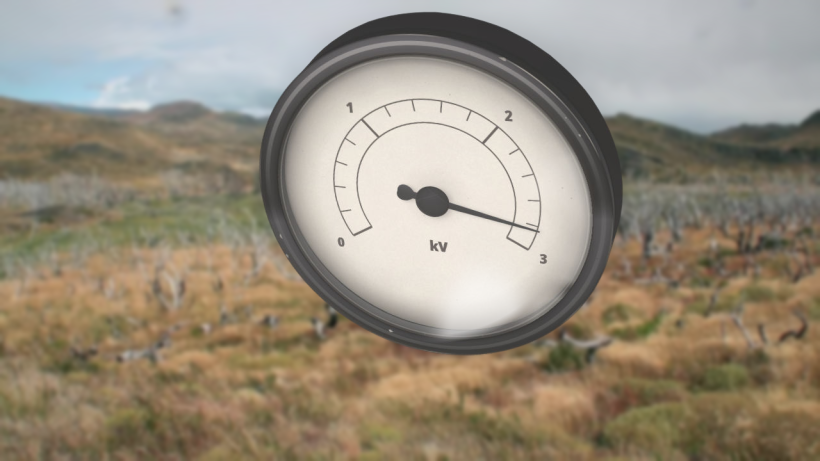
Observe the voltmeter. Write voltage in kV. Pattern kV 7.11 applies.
kV 2.8
